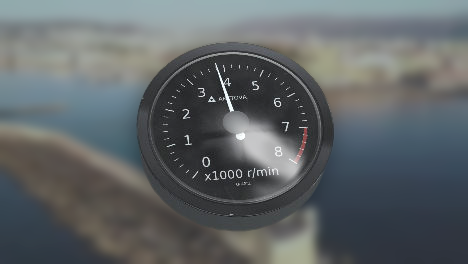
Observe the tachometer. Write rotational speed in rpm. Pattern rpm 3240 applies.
rpm 3800
